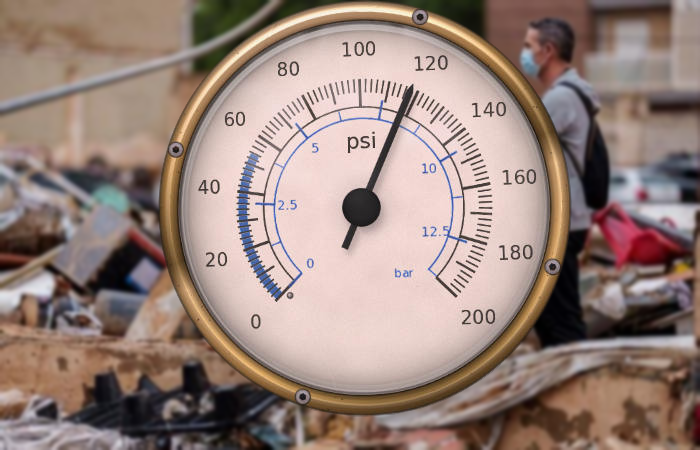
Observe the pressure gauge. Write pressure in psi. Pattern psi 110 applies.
psi 118
